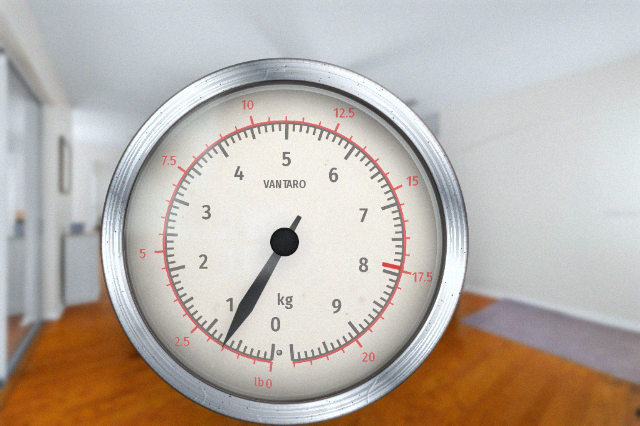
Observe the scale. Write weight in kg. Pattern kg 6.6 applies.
kg 0.7
